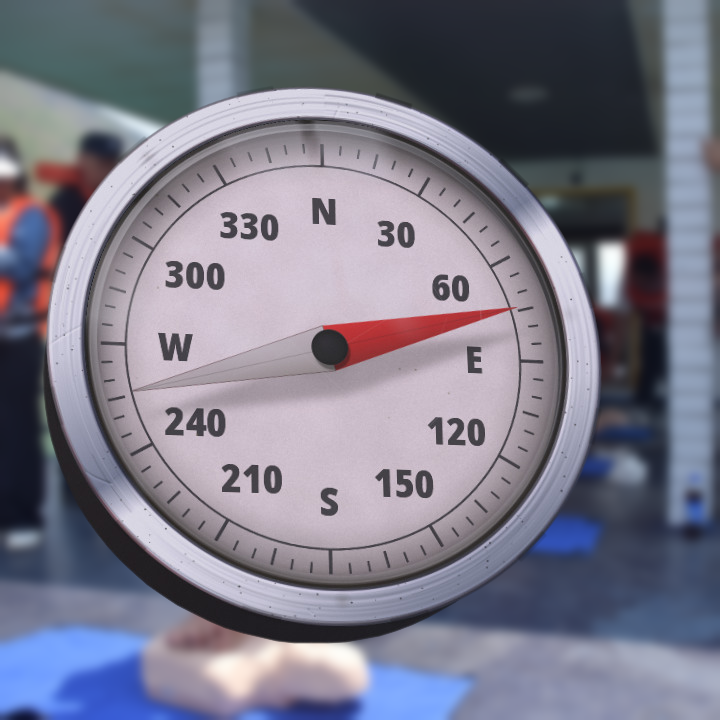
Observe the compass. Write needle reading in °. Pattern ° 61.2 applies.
° 75
